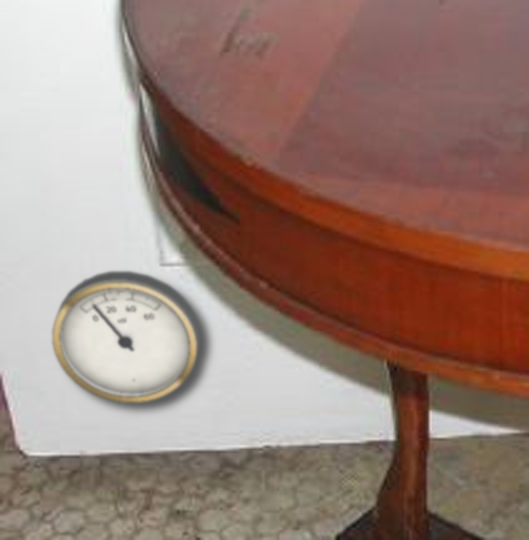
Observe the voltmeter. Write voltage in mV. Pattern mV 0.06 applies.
mV 10
